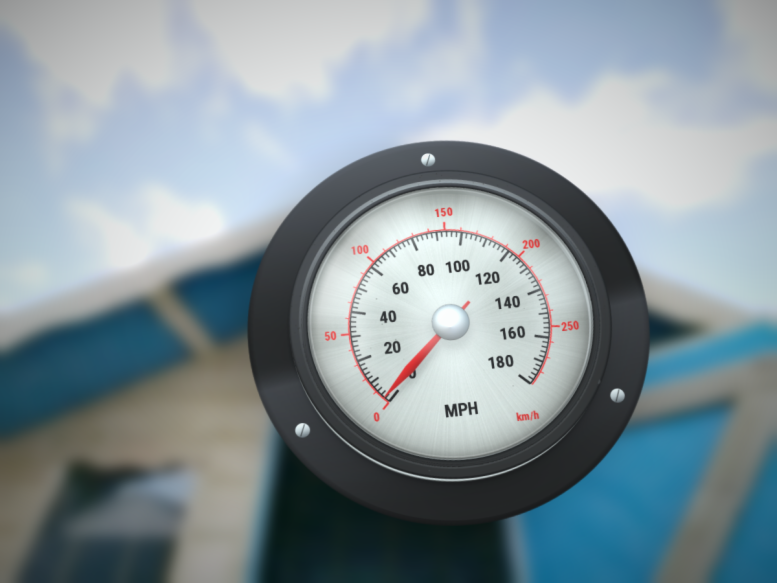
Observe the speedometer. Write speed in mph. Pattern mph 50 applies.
mph 2
